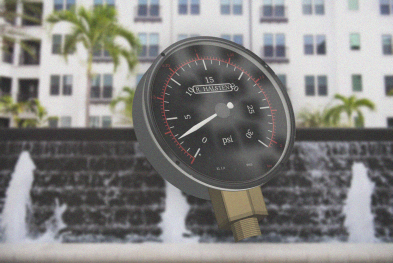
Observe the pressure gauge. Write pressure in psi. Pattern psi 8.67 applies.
psi 2.5
